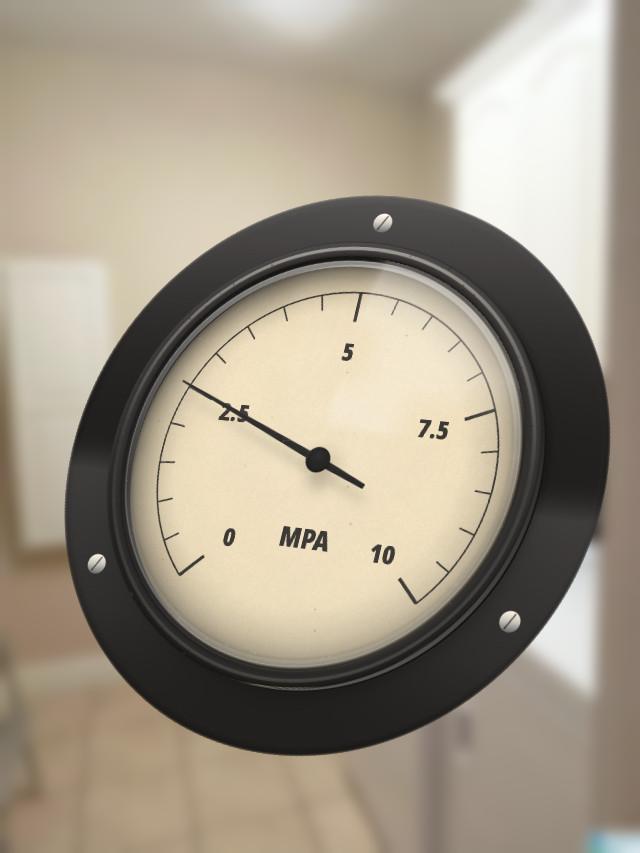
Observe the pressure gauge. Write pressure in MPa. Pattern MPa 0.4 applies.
MPa 2.5
